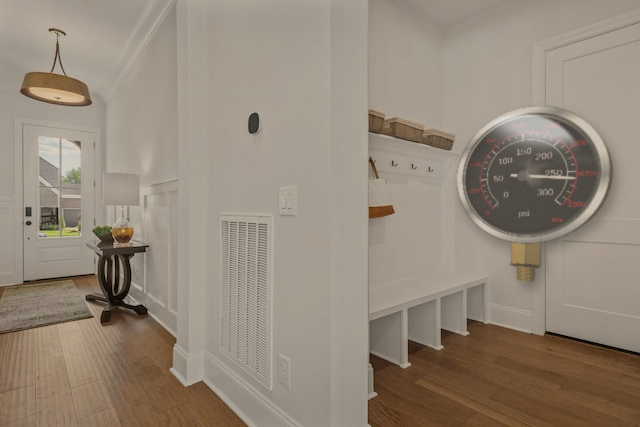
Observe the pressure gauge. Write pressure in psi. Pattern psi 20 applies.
psi 260
